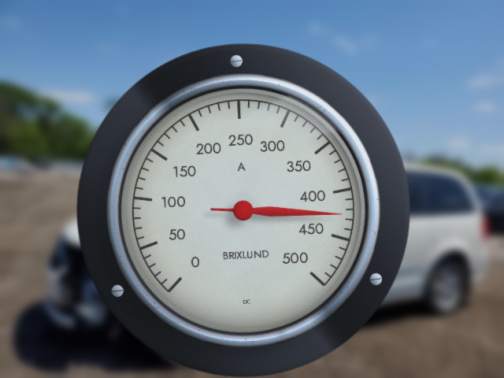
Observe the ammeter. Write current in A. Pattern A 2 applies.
A 425
